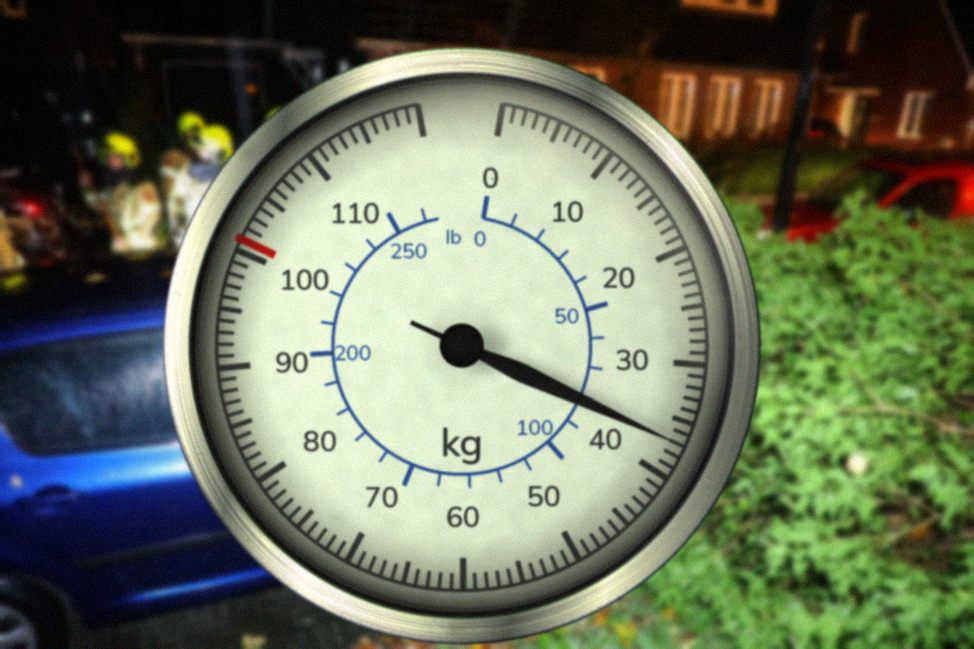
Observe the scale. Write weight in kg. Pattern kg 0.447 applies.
kg 37
